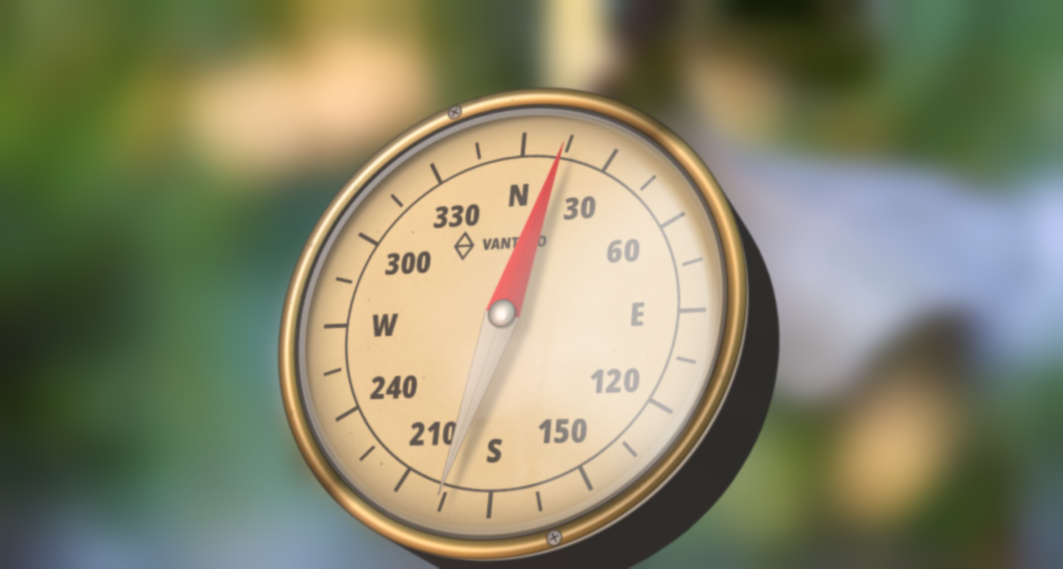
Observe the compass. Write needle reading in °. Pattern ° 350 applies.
° 15
